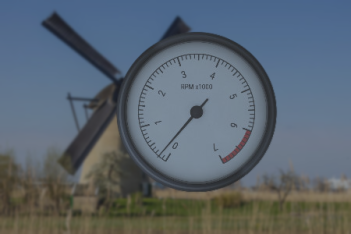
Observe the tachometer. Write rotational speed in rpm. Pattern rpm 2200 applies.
rpm 200
